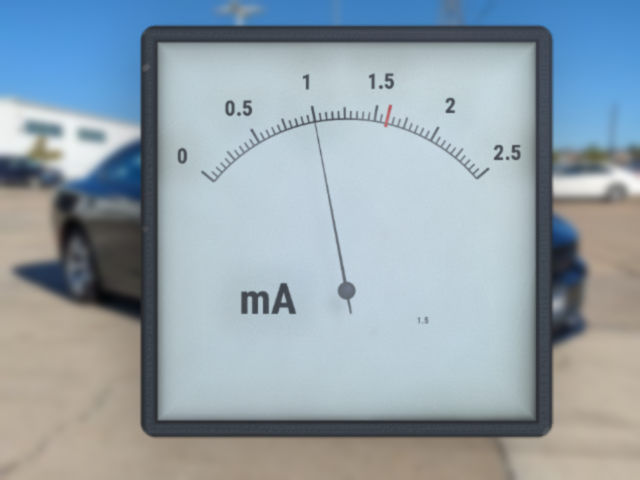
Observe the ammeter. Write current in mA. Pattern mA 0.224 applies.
mA 1
